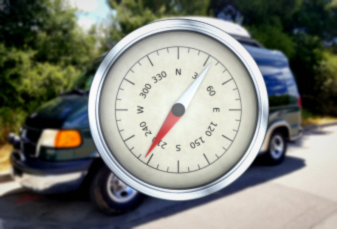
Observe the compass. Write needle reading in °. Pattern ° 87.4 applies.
° 215
